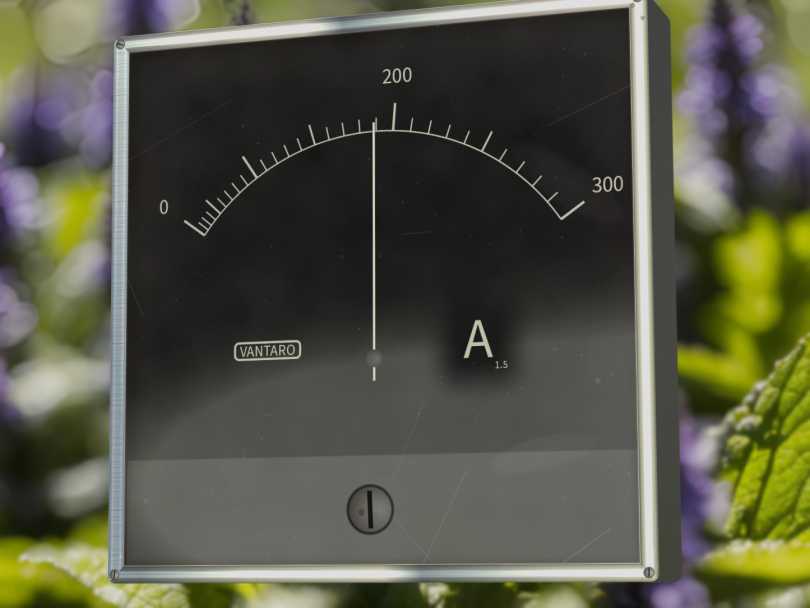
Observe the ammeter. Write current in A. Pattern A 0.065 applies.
A 190
